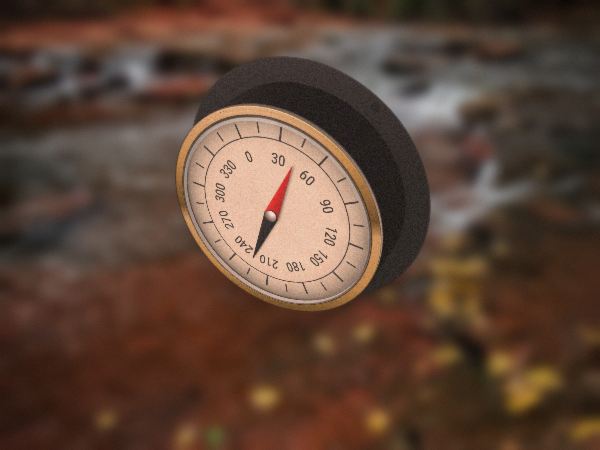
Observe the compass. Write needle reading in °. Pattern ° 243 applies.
° 45
